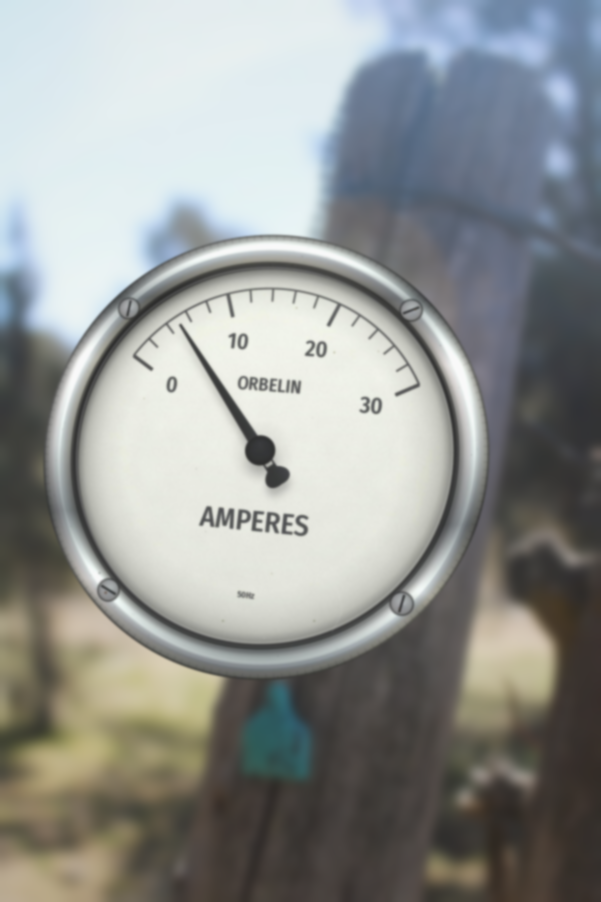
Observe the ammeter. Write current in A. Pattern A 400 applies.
A 5
